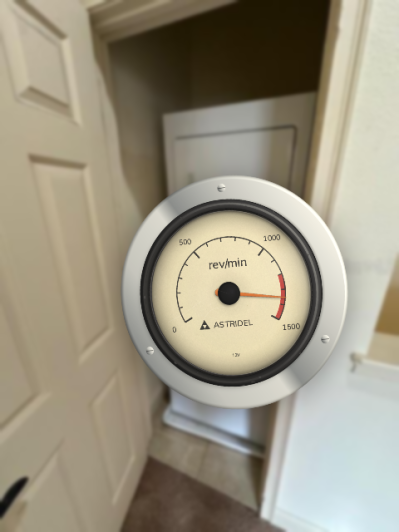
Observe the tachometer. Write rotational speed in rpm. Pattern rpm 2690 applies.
rpm 1350
